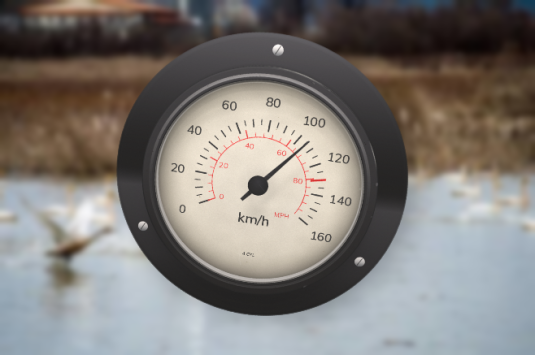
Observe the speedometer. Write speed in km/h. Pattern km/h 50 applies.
km/h 105
